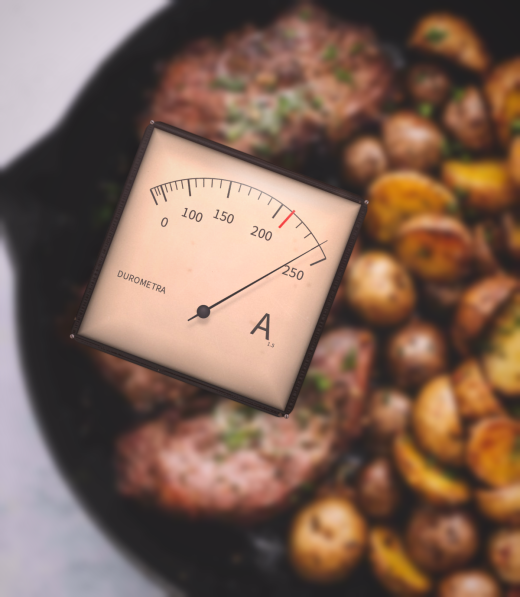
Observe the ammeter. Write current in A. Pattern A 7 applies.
A 240
